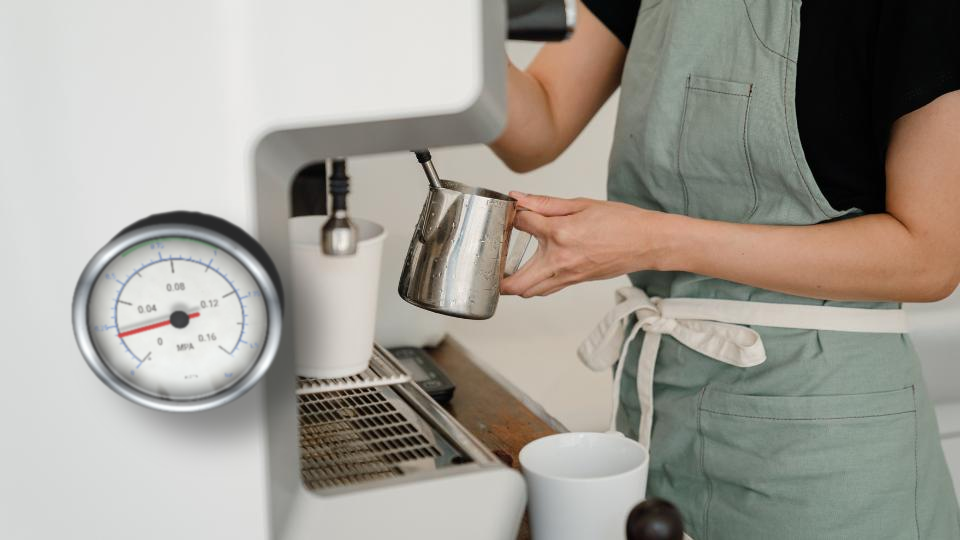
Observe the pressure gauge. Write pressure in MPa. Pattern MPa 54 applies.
MPa 0.02
